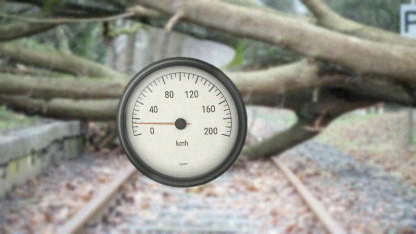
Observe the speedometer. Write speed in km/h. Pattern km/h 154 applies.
km/h 15
